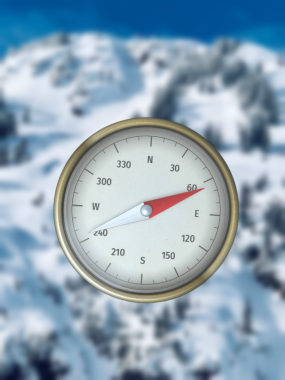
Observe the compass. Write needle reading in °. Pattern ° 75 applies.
° 65
